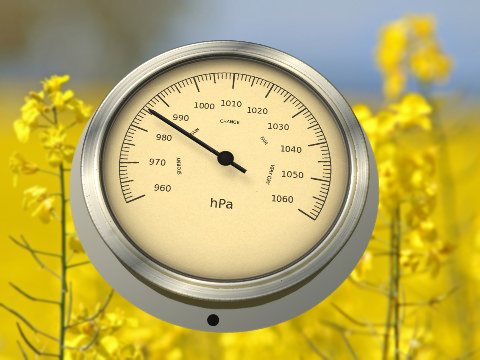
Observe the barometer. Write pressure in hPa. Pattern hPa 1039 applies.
hPa 985
